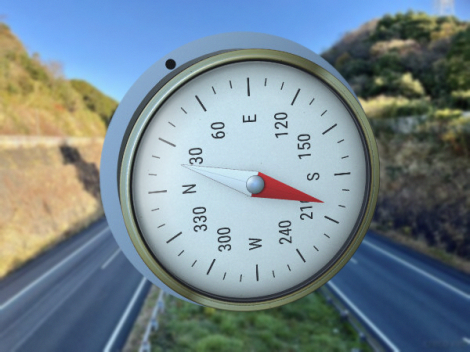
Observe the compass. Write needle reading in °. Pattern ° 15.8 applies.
° 200
